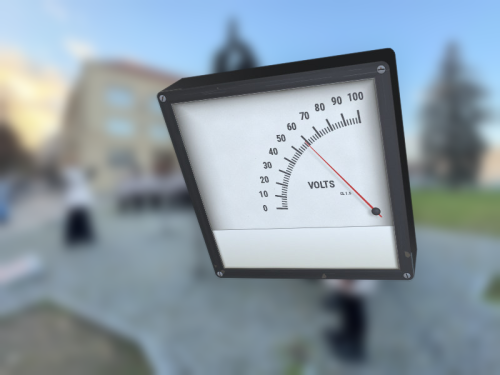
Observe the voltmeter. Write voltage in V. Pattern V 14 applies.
V 60
